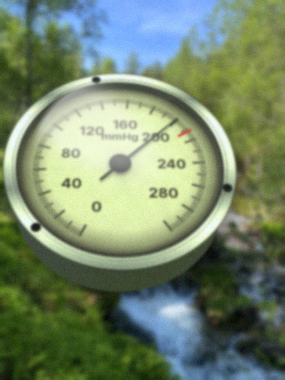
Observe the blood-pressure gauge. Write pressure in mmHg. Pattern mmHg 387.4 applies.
mmHg 200
